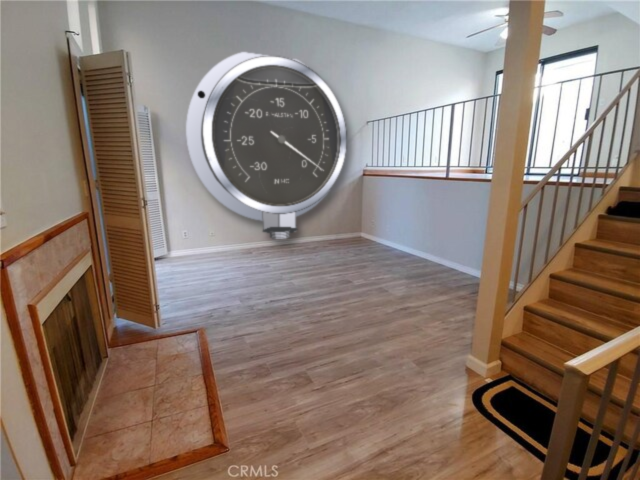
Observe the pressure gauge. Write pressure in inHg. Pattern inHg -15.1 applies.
inHg -1
